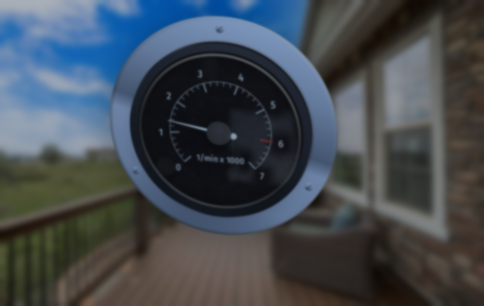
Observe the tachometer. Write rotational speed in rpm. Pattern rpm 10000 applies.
rpm 1400
